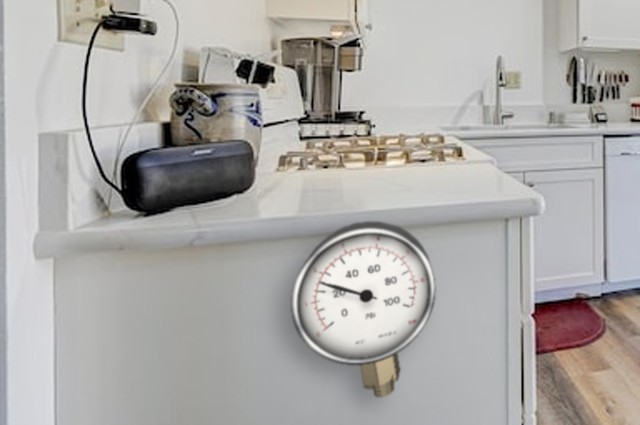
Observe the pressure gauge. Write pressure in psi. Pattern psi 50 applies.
psi 25
